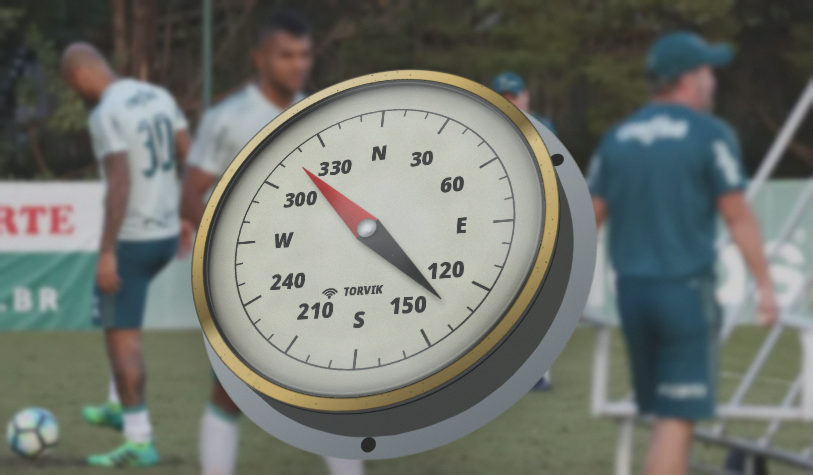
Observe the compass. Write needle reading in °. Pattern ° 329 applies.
° 315
